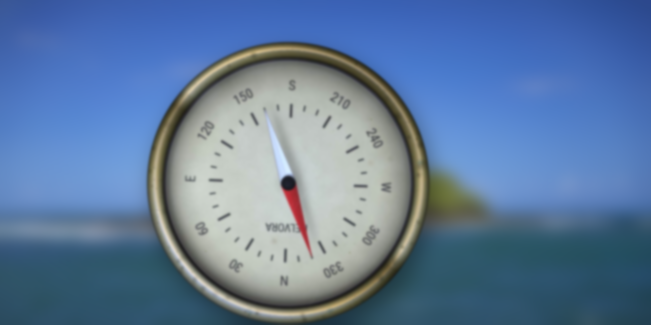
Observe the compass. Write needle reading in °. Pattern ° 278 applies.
° 340
